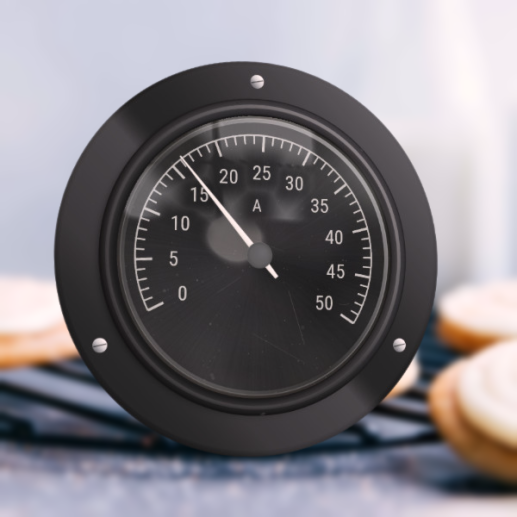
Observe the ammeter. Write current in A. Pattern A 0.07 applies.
A 16
